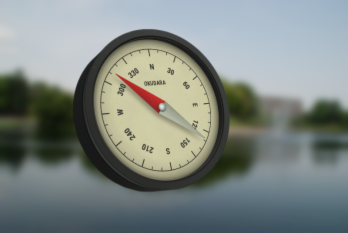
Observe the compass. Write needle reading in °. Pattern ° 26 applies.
° 310
